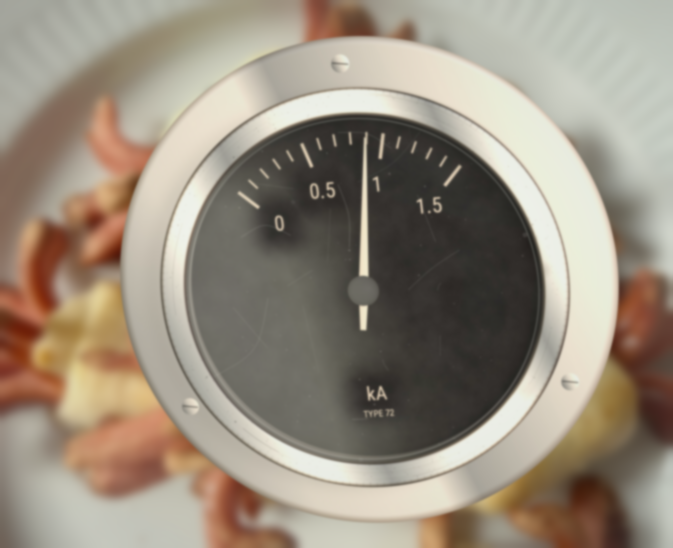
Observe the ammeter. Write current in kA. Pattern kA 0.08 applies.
kA 0.9
